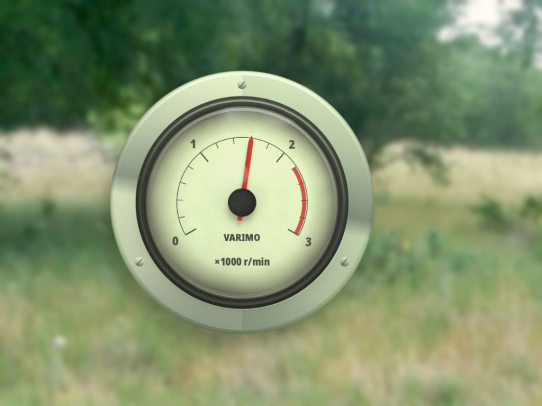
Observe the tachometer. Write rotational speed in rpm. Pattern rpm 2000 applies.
rpm 1600
